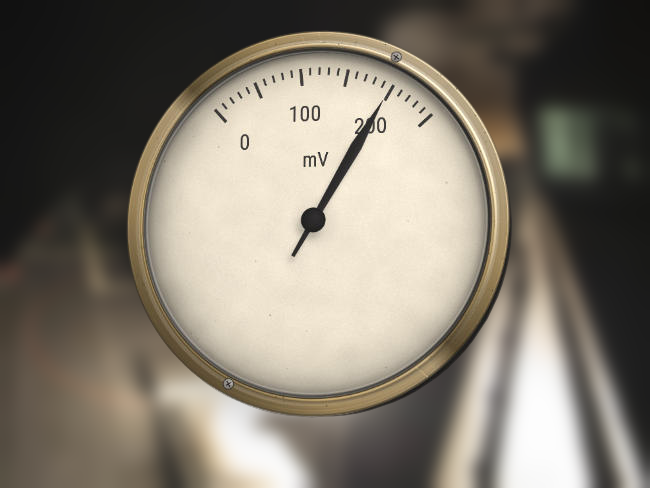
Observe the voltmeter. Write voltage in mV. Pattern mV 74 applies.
mV 200
